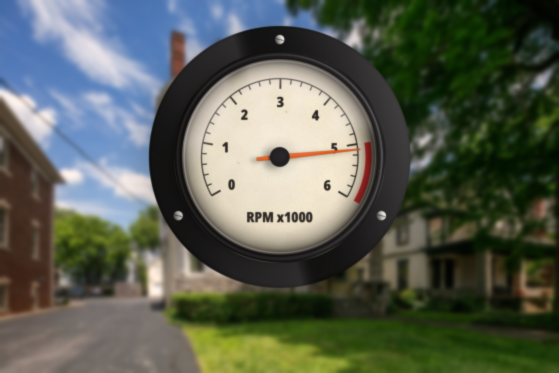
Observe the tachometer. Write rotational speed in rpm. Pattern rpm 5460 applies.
rpm 5100
